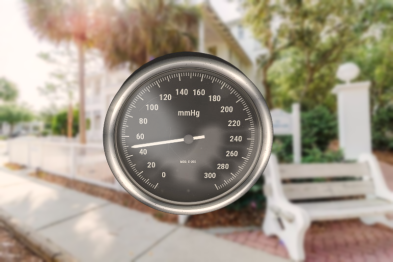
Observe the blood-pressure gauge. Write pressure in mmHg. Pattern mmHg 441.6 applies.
mmHg 50
